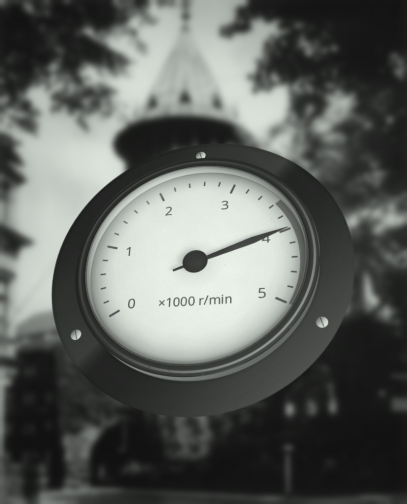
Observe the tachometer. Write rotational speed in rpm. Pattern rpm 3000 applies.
rpm 4000
